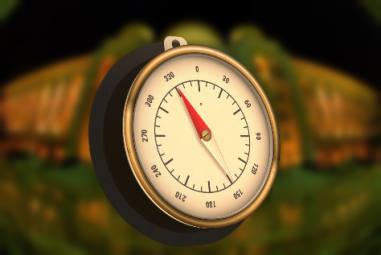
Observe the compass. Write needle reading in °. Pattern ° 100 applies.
° 330
